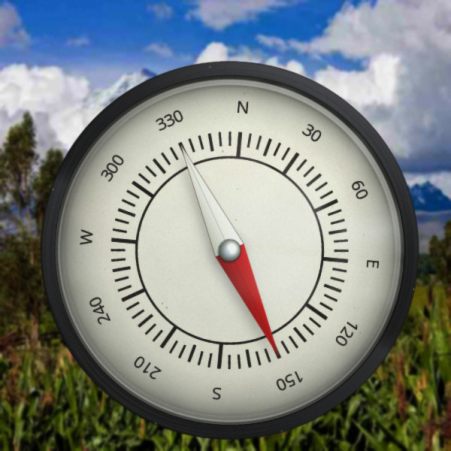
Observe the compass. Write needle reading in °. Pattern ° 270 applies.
° 150
